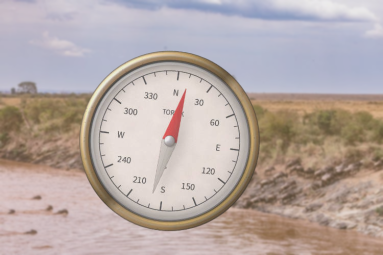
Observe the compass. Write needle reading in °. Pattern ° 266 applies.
° 10
